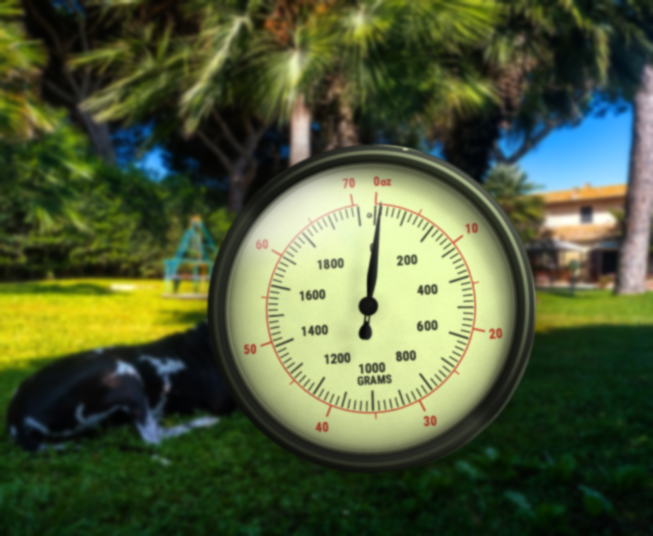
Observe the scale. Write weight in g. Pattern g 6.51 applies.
g 20
